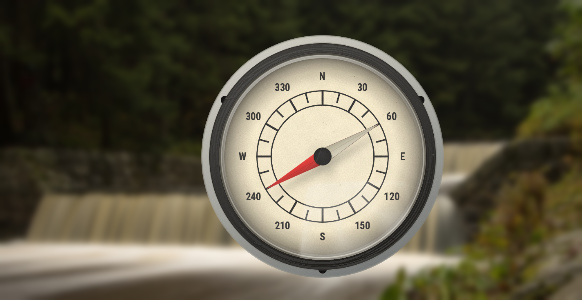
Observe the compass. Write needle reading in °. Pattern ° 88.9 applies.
° 240
